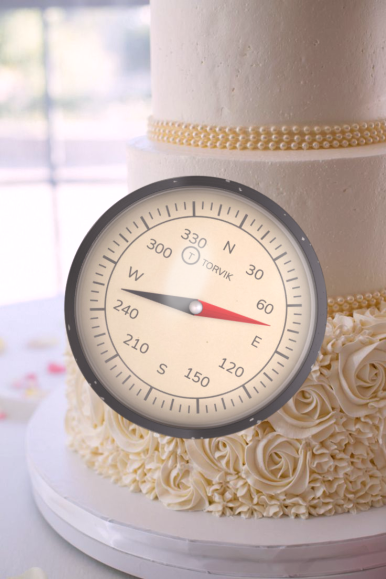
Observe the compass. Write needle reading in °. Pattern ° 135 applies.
° 75
